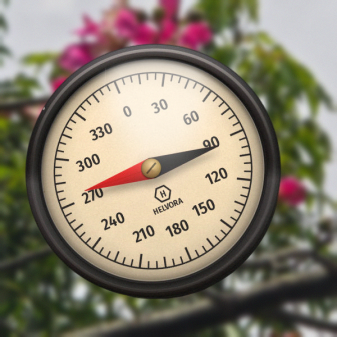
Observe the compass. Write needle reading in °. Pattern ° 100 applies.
° 275
